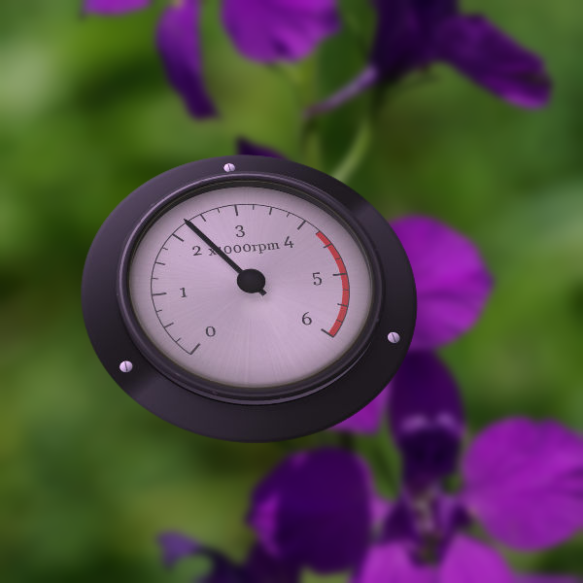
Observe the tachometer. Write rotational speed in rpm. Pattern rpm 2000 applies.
rpm 2250
